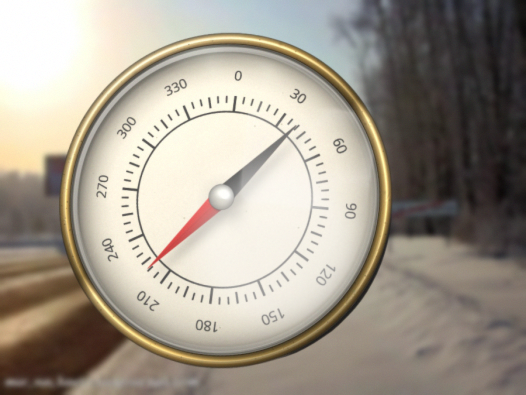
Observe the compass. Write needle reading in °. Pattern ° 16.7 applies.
° 220
